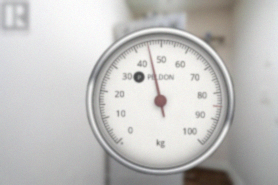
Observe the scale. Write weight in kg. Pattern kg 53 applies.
kg 45
